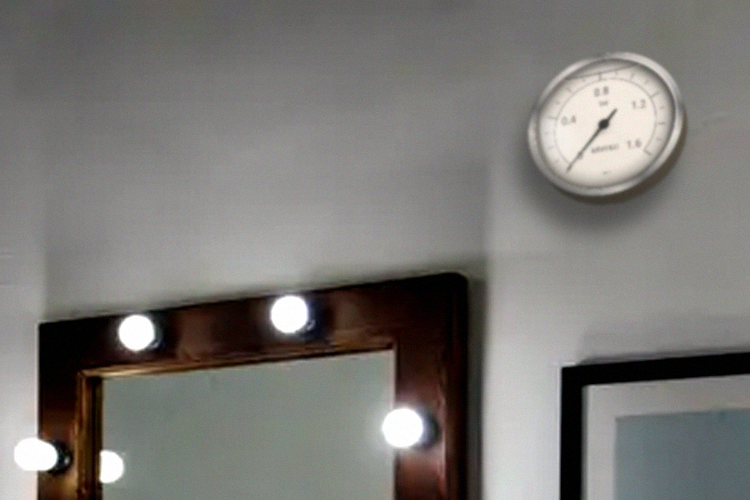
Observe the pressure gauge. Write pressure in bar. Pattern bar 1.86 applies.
bar 0
